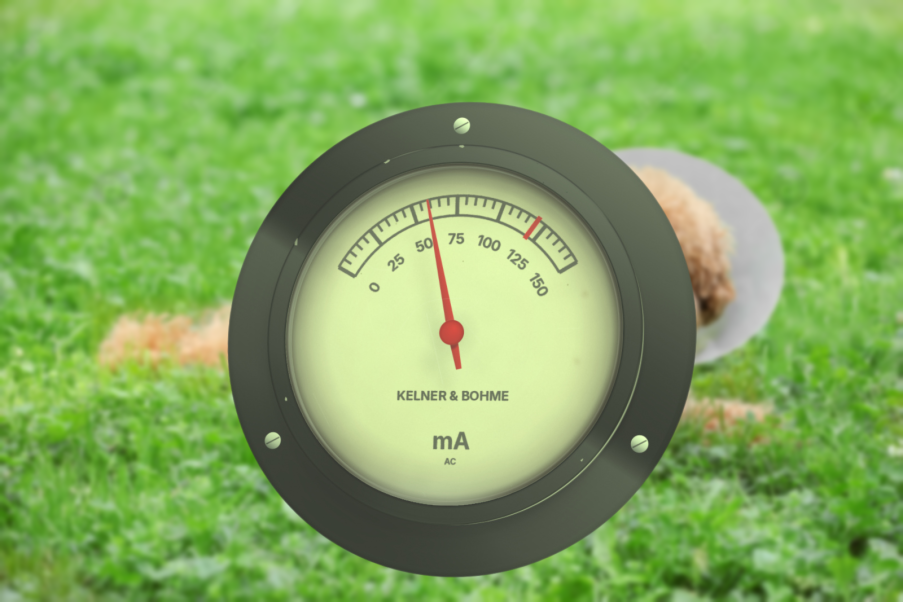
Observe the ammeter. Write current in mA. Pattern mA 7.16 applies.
mA 60
